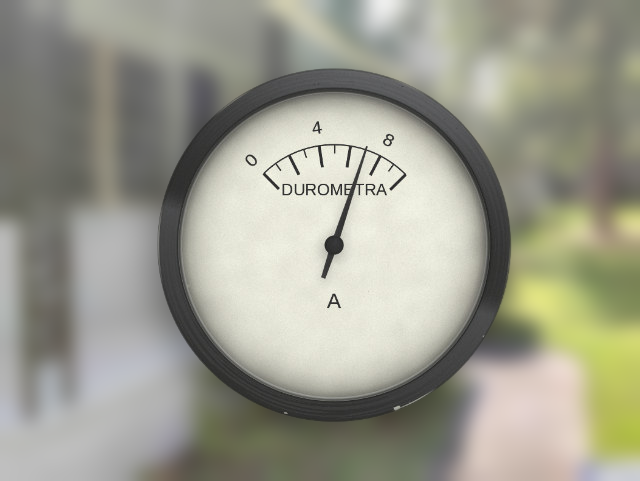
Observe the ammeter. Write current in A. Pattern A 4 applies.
A 7
